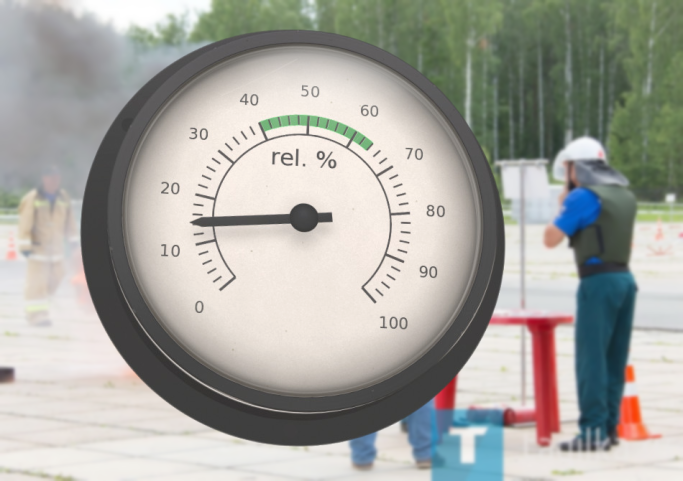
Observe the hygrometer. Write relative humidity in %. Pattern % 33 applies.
% 14
